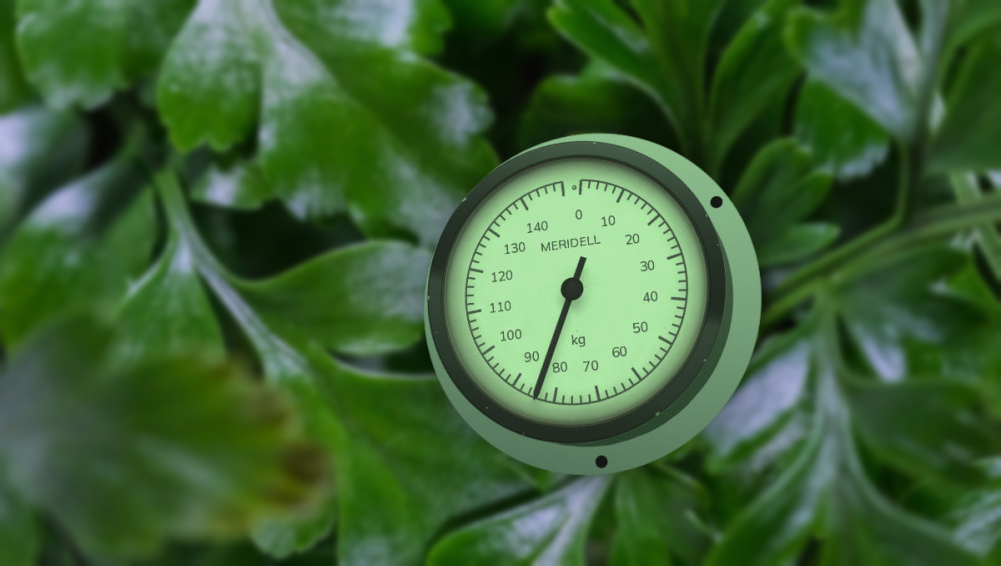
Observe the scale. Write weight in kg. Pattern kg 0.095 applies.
kg 84
